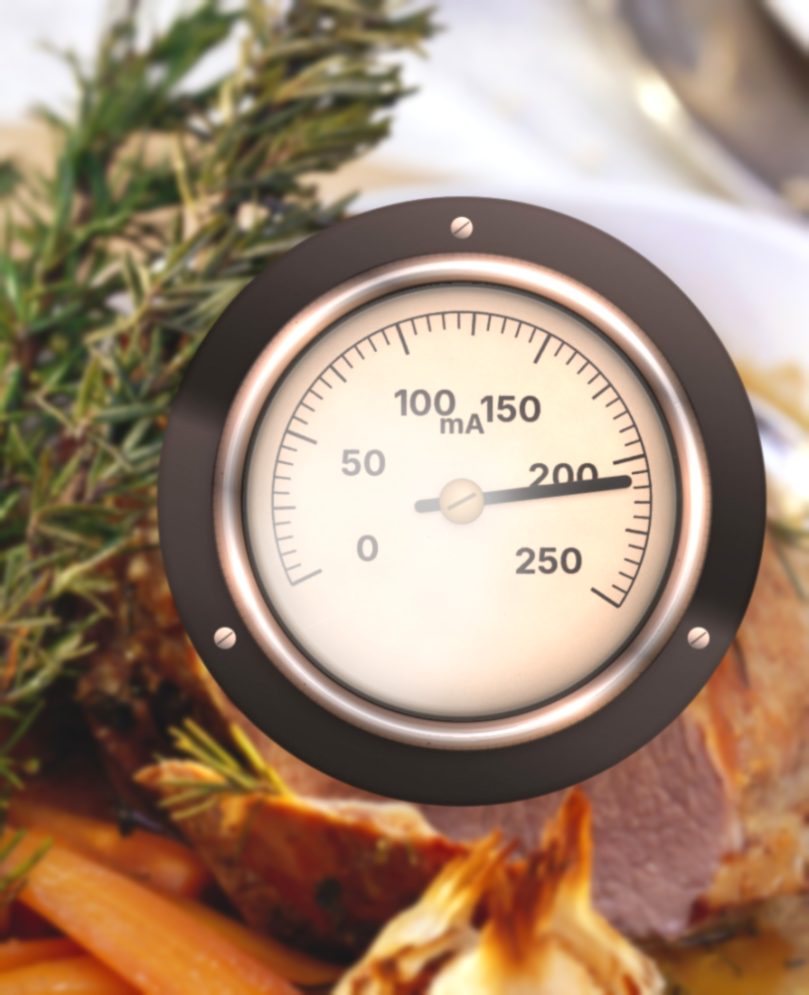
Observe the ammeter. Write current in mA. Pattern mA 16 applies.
mA 207.5
